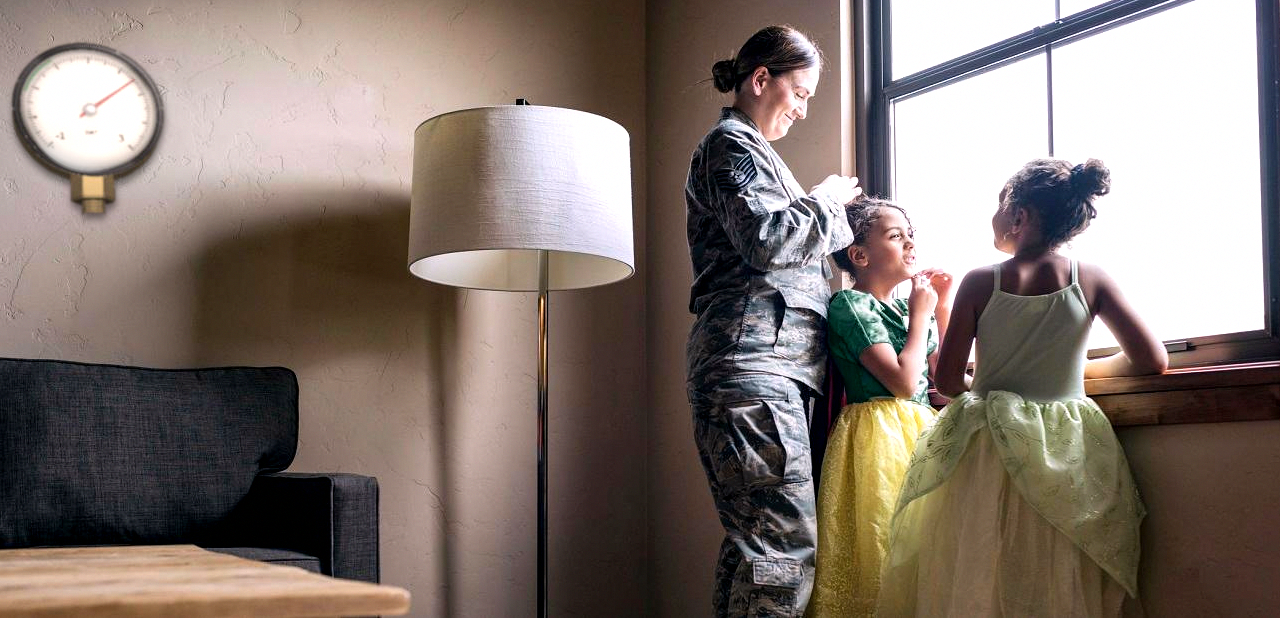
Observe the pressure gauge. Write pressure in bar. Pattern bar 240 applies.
bar 1.75
